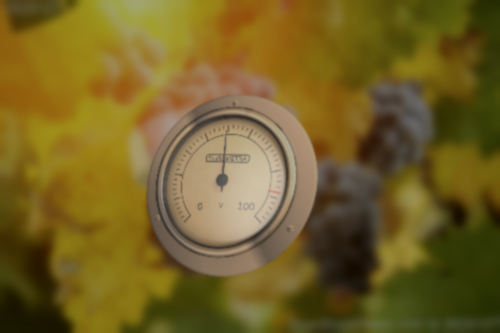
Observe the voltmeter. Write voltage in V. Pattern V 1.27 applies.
V 50
